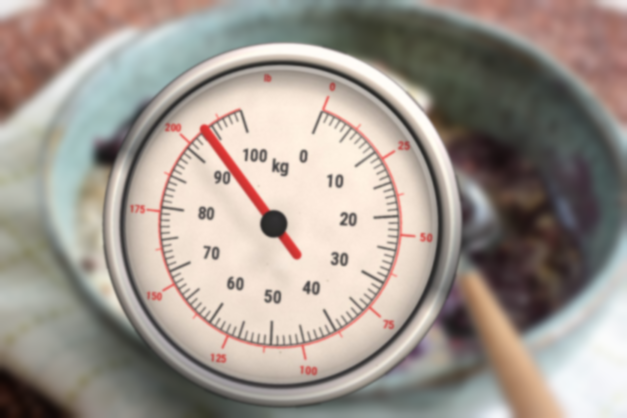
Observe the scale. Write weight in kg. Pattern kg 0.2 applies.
kg 94
